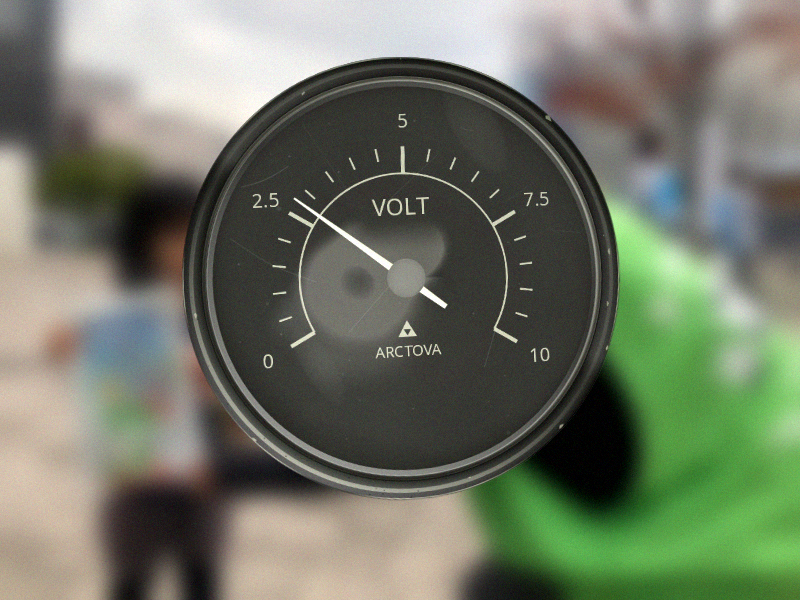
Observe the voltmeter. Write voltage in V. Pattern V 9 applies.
V 2.75
